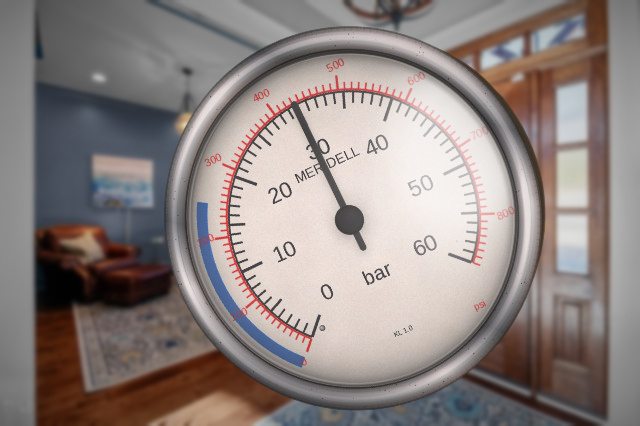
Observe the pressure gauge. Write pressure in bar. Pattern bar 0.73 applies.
bar 30
